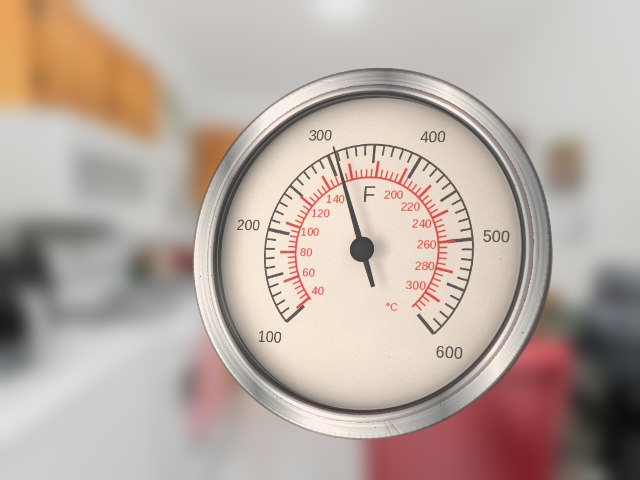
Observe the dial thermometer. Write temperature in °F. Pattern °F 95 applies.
°F 310
